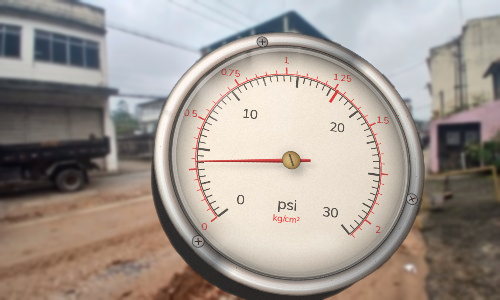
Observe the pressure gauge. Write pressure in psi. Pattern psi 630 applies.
psi 4
